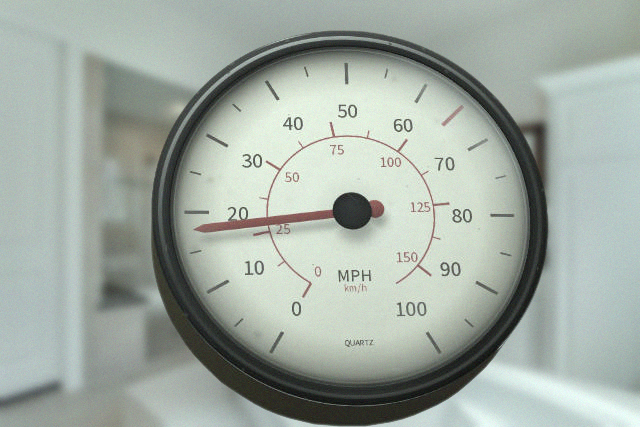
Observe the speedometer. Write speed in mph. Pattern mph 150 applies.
mph 17.5
